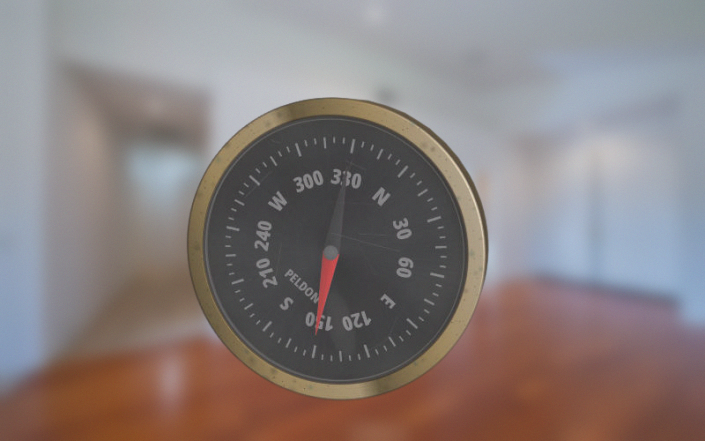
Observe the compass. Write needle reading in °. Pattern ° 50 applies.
° 150
